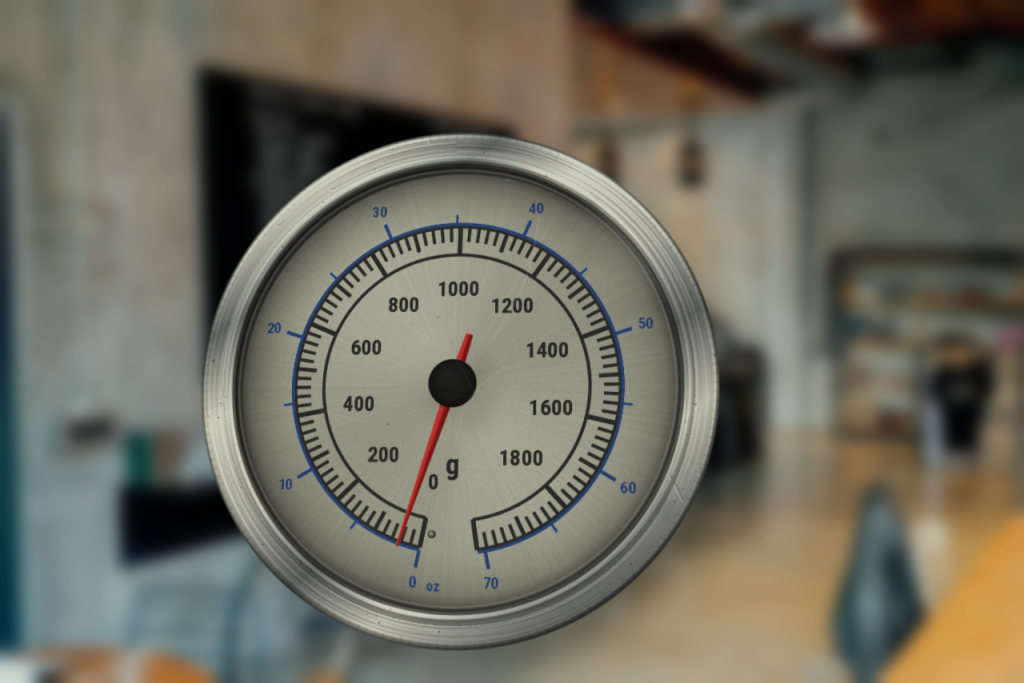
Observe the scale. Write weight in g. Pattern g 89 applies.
g 40
